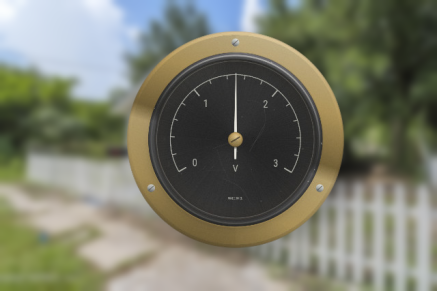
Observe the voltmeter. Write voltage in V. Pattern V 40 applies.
V 1.5
